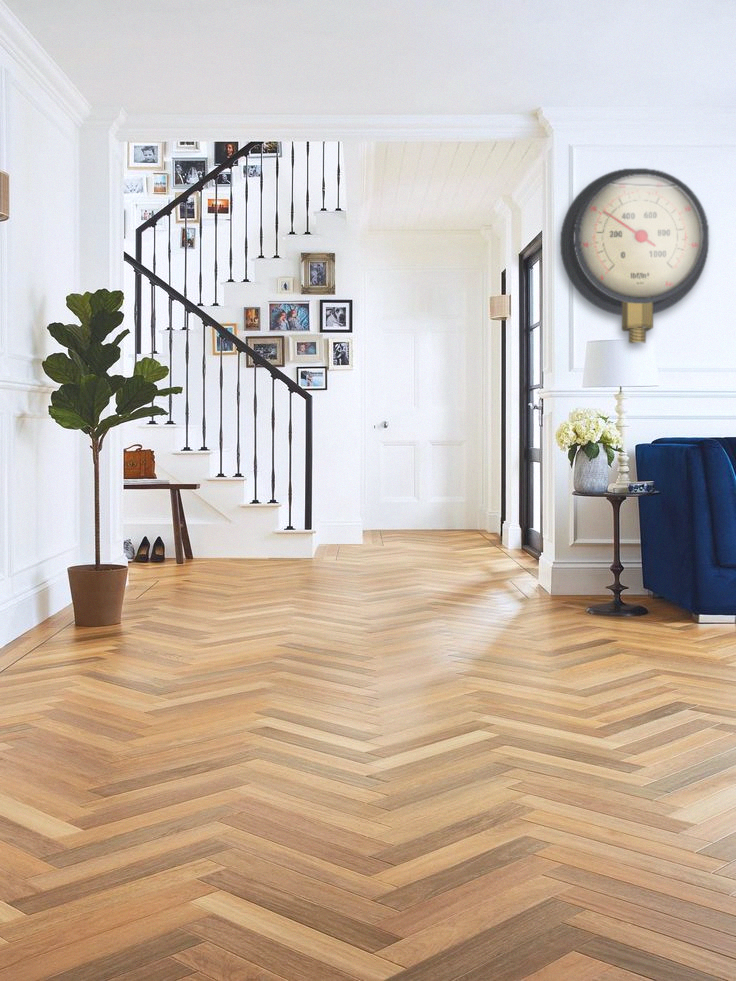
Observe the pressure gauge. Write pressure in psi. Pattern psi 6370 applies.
psi 300
